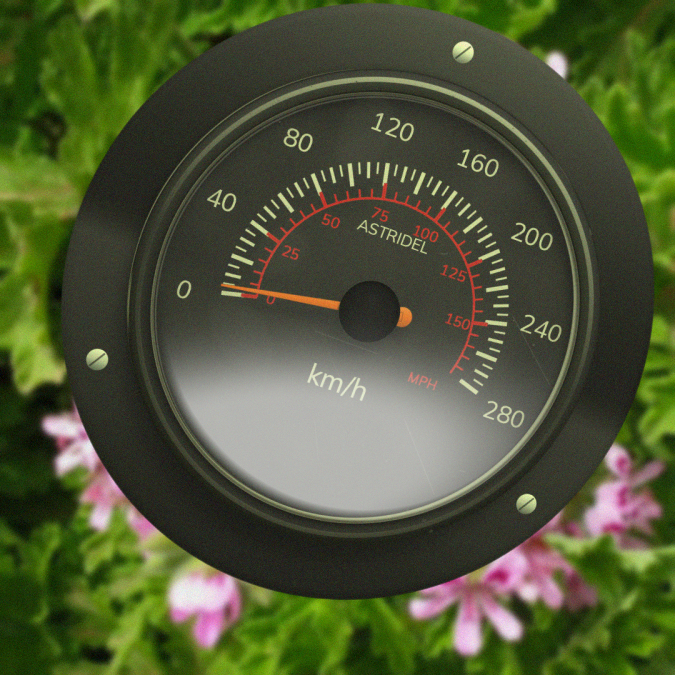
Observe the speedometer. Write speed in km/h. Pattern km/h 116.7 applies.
km/h 5
